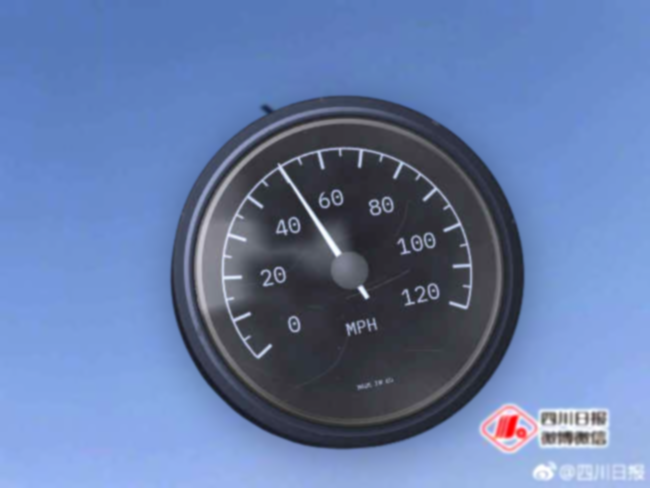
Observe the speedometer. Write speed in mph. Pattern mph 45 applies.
mph 50
